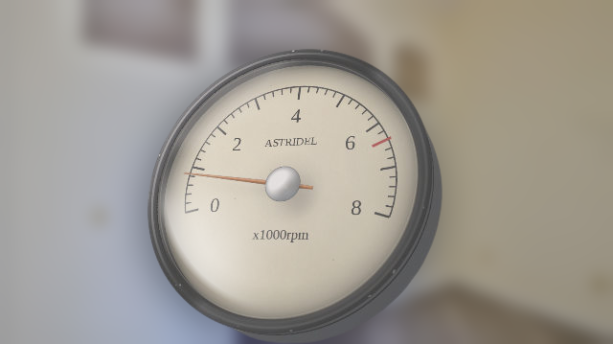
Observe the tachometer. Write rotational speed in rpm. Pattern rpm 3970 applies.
rpm 800
